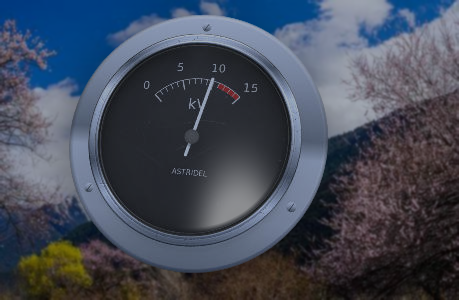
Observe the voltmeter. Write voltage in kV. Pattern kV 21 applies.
kV 10
